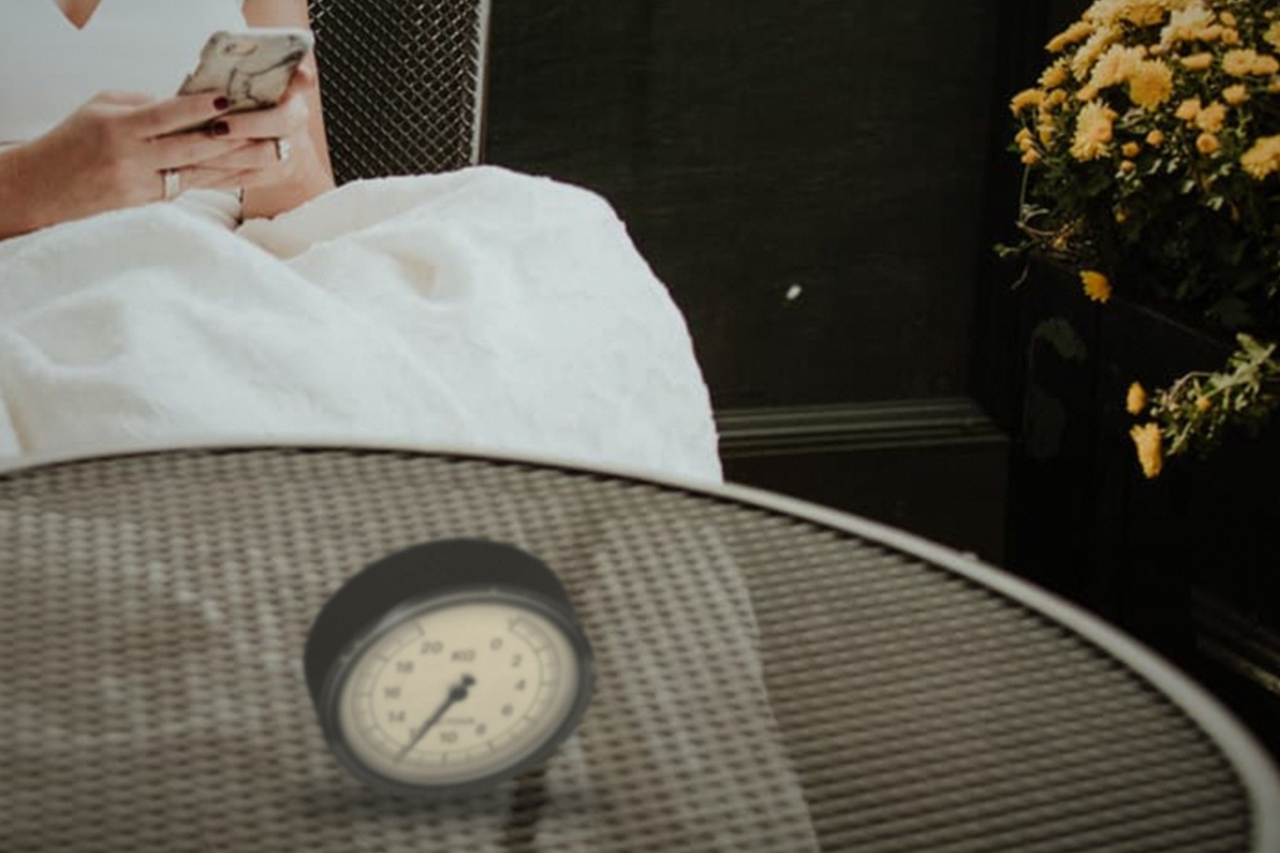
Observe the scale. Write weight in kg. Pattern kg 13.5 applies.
kg 12
